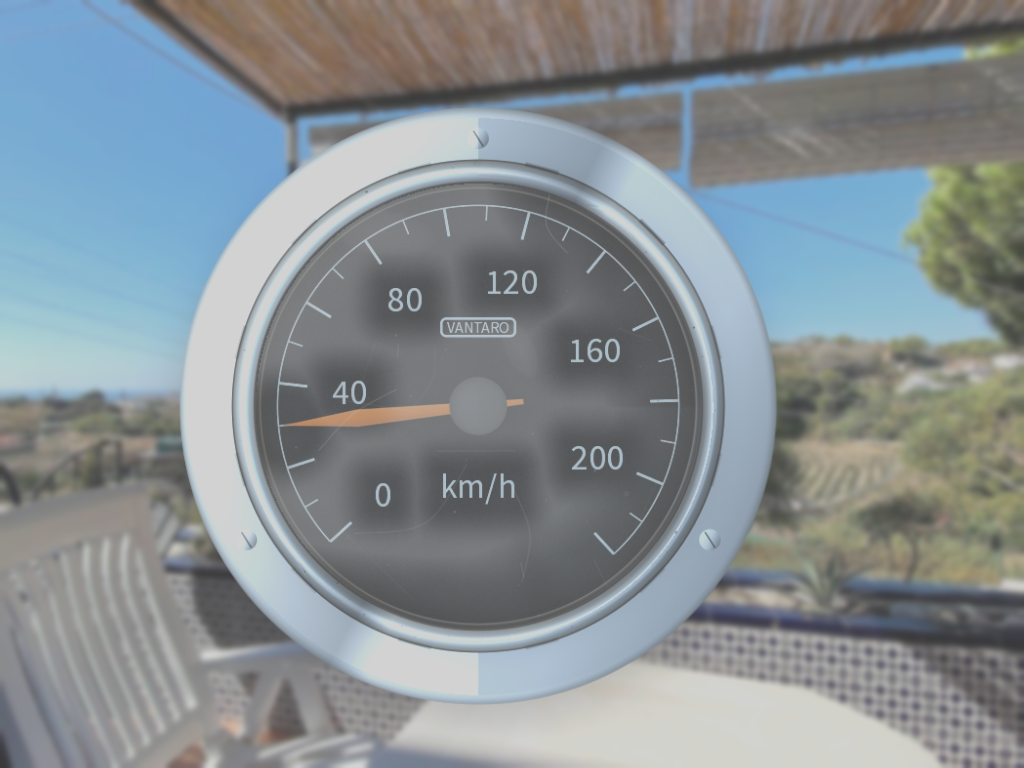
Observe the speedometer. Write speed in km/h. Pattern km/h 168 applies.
km/h 30
